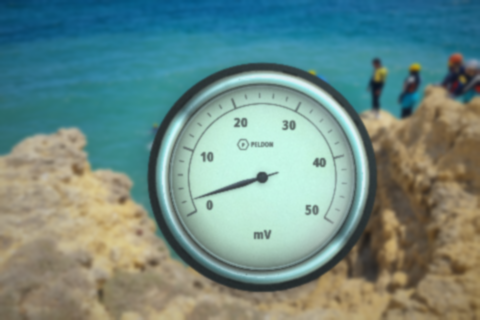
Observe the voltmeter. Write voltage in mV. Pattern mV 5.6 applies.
mV 2
